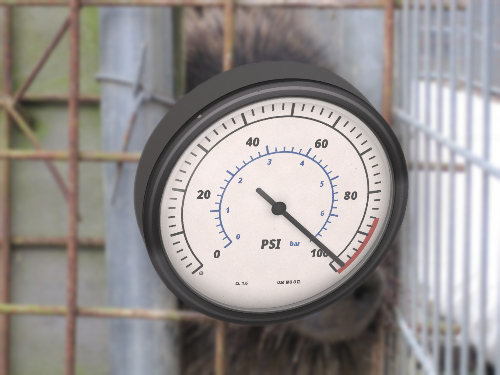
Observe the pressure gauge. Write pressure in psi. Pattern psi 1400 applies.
psi 98
